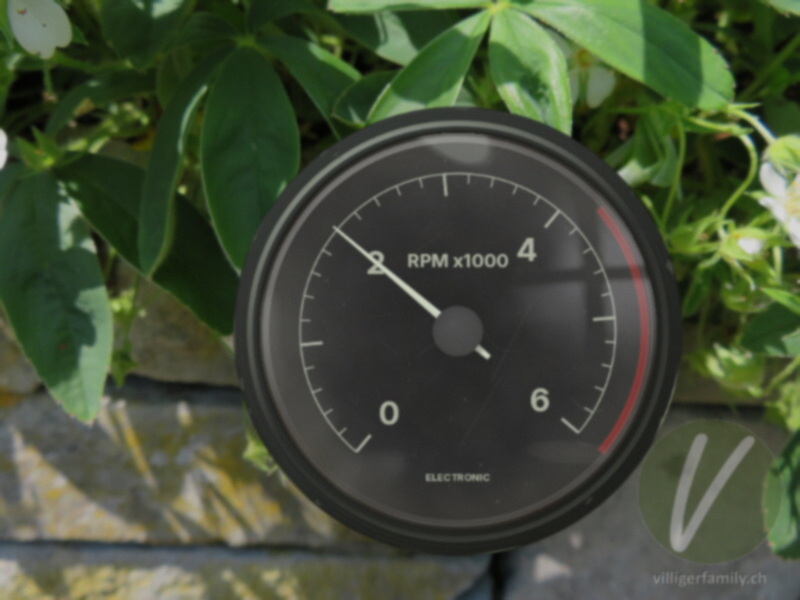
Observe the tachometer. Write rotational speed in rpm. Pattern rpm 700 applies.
rpm 2000
